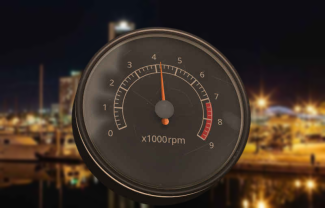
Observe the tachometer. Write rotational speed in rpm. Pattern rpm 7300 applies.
rpm 4200
